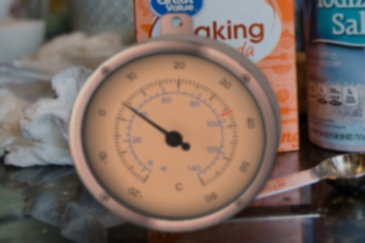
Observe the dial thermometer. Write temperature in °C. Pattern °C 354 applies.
°C 5
